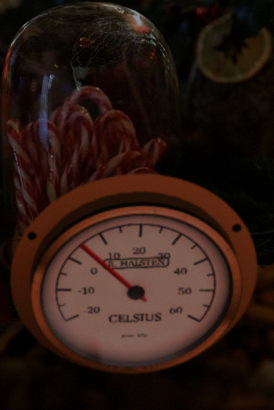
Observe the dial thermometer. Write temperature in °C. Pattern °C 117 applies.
°C 5
